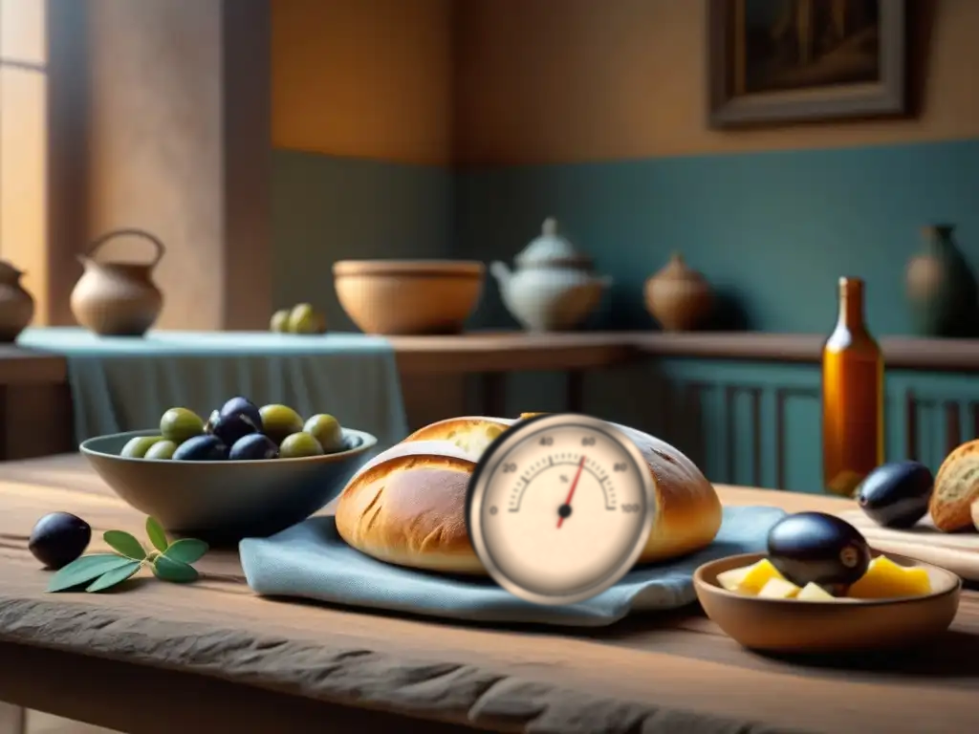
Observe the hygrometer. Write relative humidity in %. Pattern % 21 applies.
% 60
